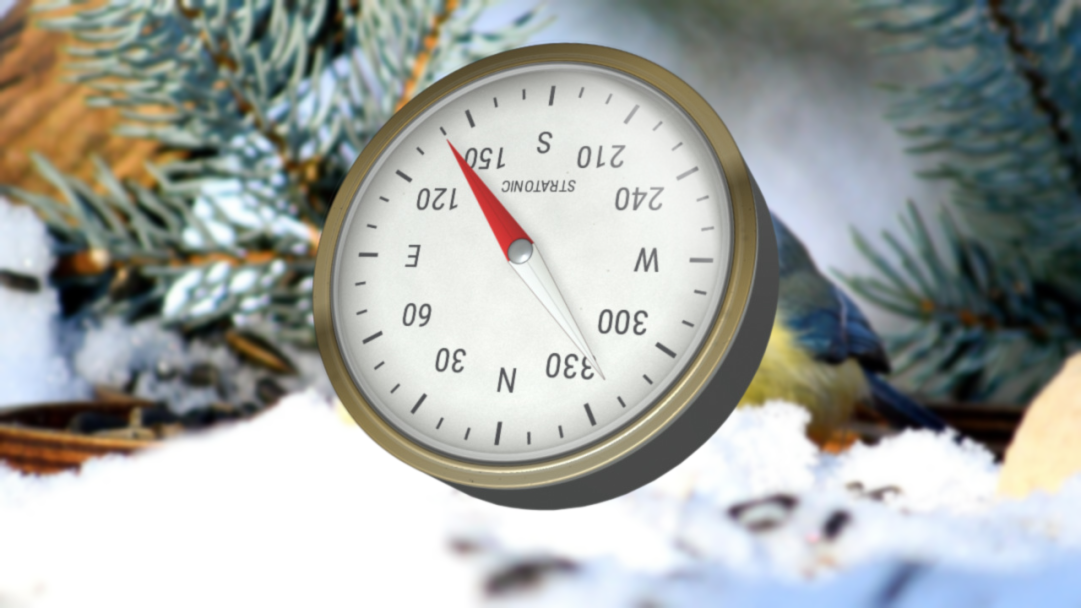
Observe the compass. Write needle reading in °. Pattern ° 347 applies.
° 140
